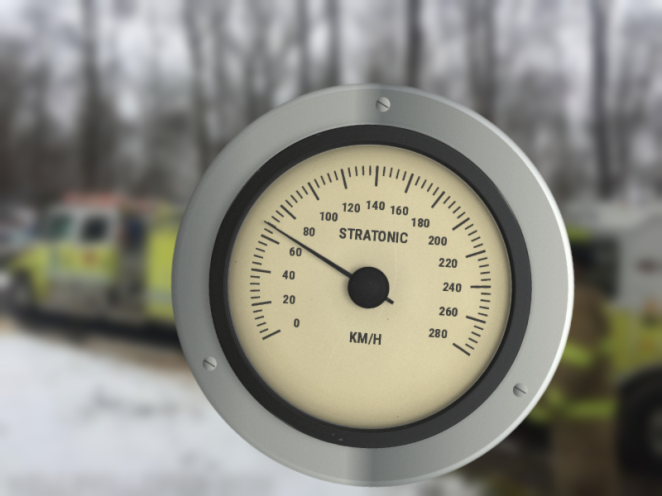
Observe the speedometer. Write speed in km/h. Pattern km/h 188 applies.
km/h 68
